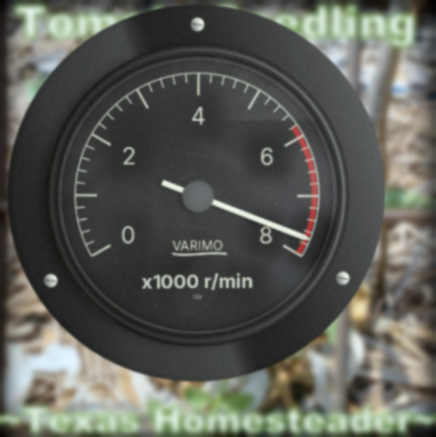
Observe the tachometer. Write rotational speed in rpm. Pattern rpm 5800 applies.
rpm 7700
